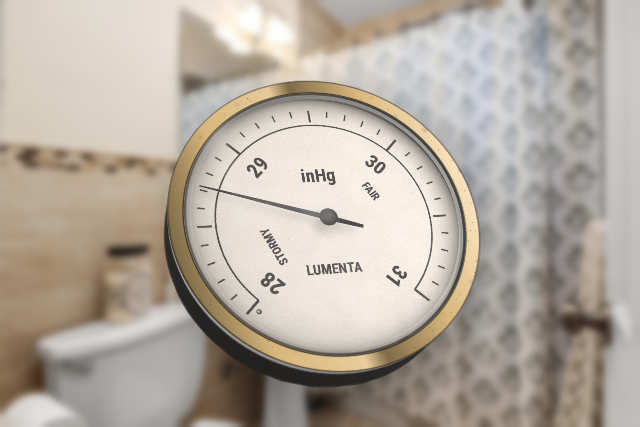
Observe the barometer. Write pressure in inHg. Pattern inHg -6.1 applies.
inHg 28.7
